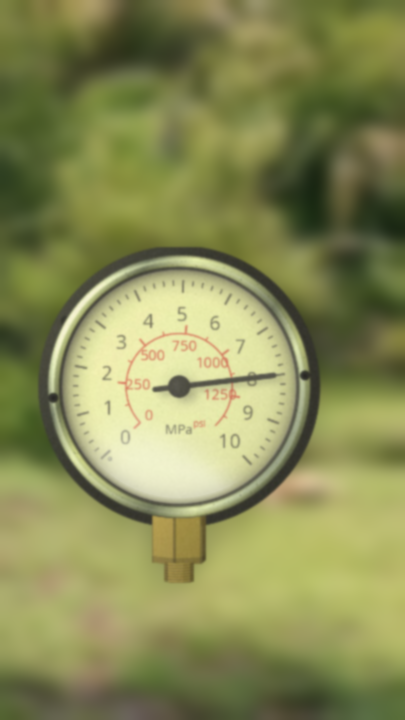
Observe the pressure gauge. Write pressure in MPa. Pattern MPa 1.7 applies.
MPa 8
